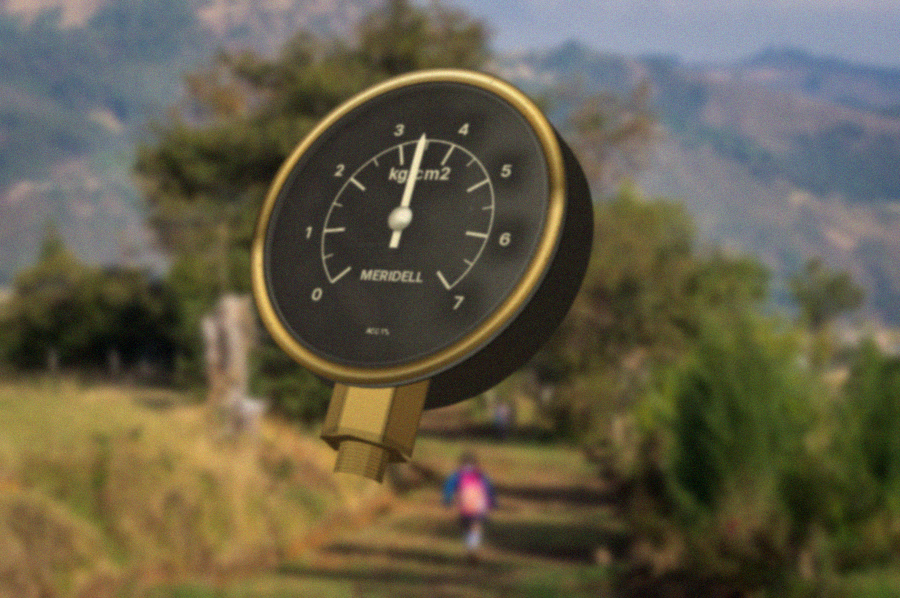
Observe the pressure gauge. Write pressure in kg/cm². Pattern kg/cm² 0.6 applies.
kg/cm² 3.5
